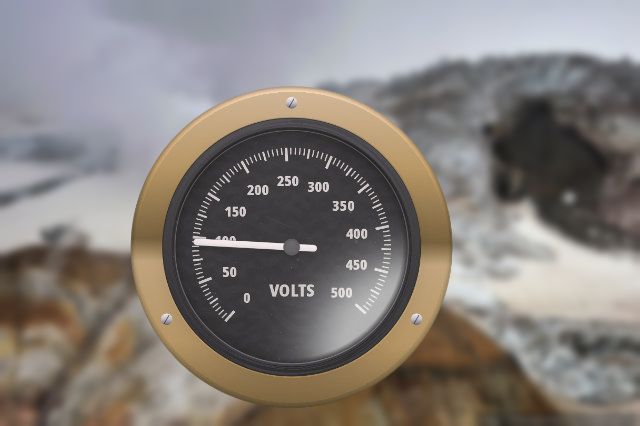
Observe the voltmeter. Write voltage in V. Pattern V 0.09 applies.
V 95
